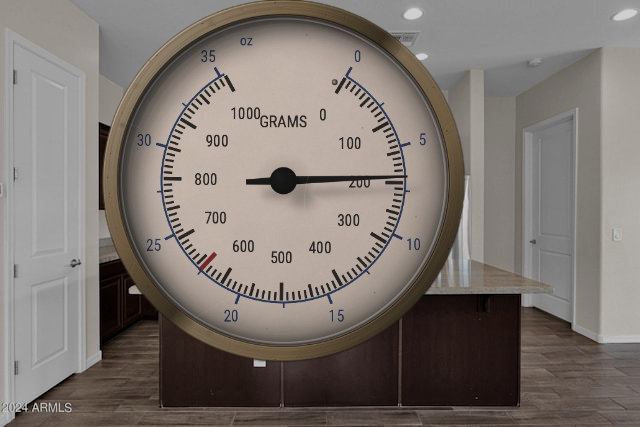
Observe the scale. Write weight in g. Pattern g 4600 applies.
g 190
